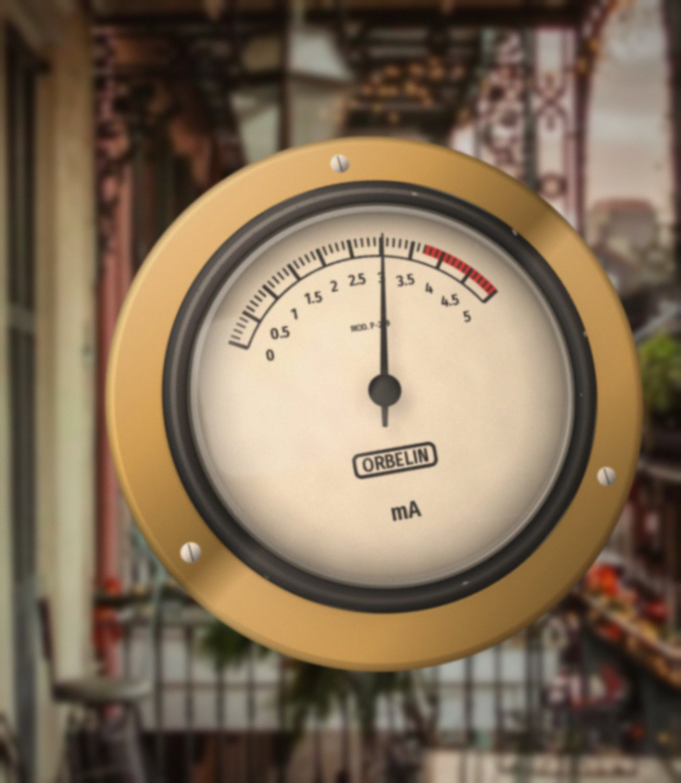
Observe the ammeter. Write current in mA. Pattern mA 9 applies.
mA 3
